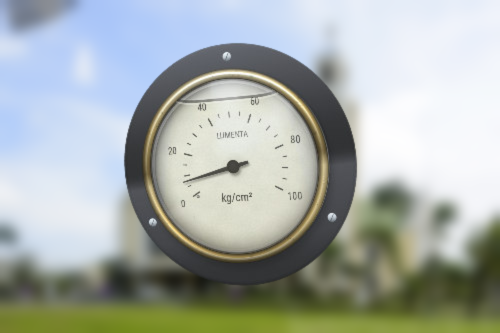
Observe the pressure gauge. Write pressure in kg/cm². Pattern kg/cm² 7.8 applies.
kg/cm² 7.5
